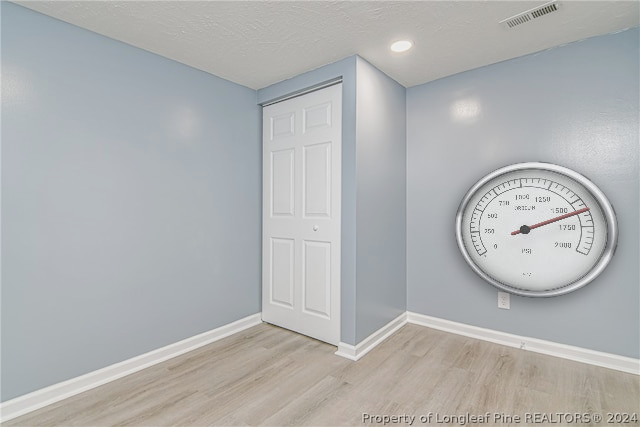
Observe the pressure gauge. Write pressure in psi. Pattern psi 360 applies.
psi 1600
